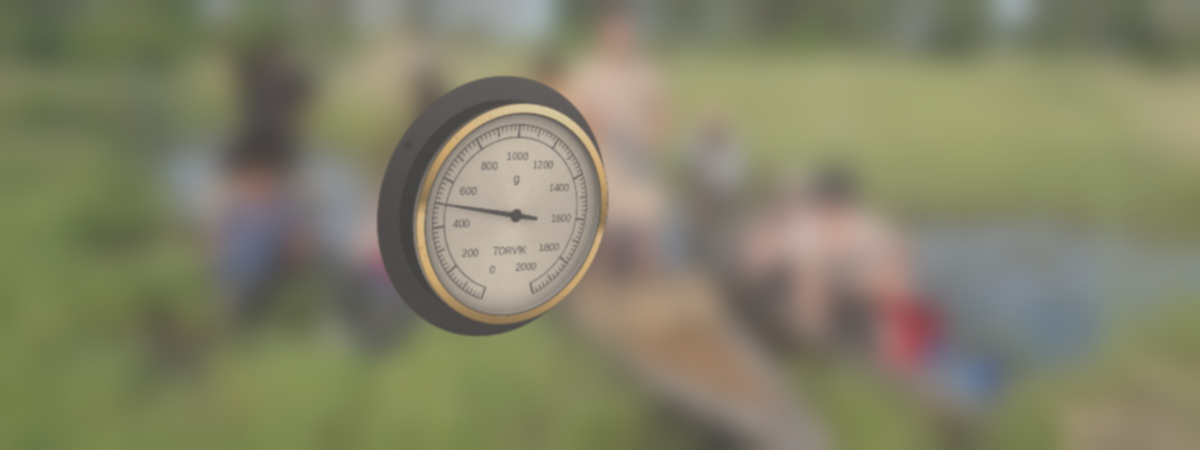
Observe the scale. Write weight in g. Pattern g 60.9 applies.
g 500
